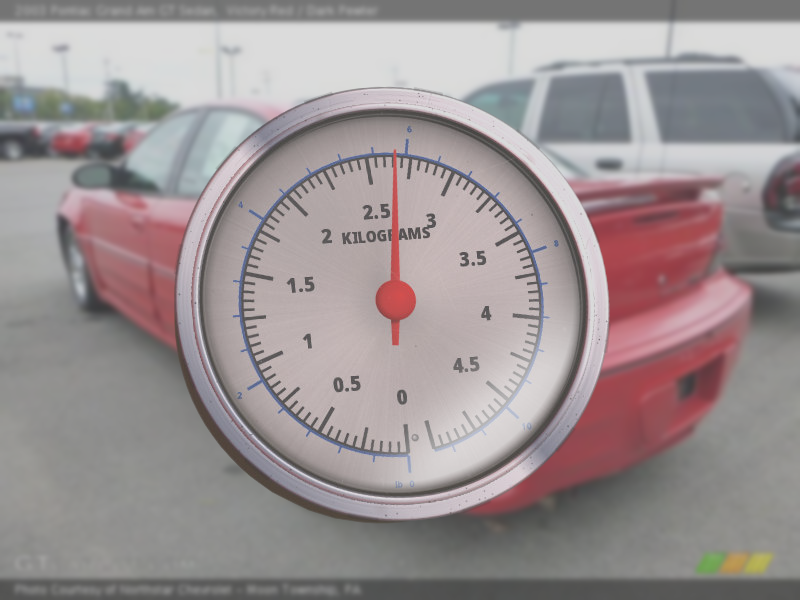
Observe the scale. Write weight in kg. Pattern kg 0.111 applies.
kg 2.65
